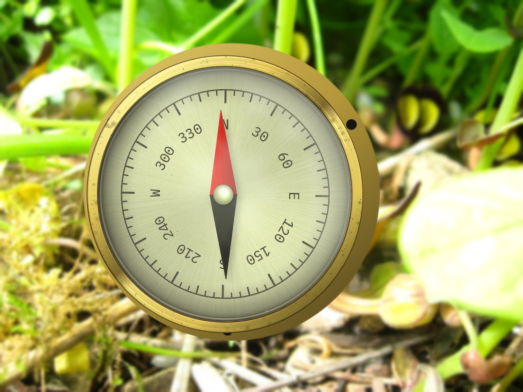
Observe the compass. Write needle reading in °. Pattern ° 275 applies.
° 357.5
